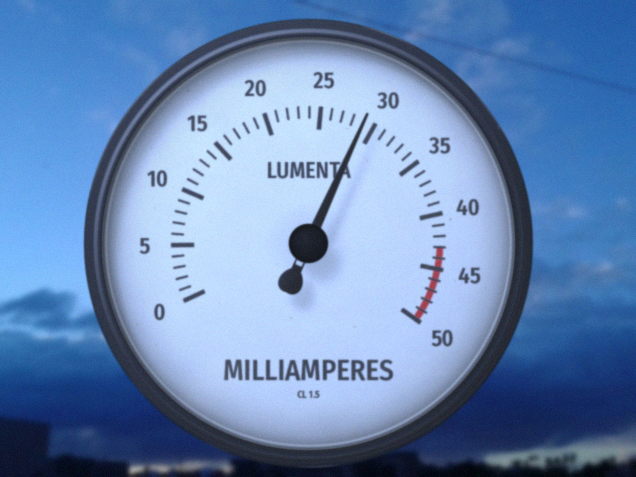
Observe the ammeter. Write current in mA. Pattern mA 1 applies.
mA 29
